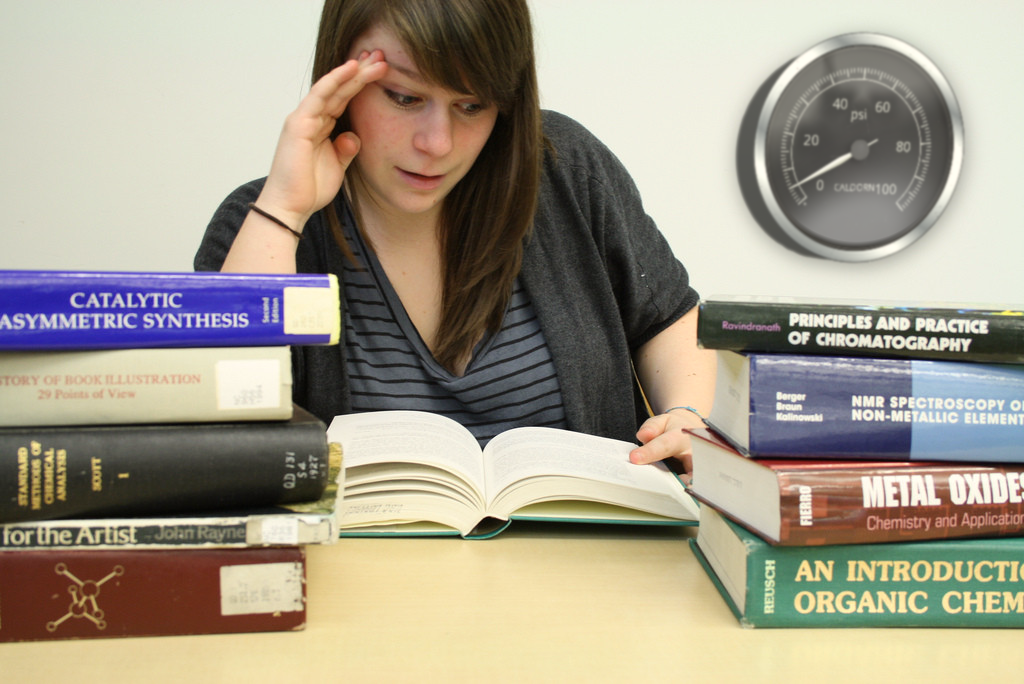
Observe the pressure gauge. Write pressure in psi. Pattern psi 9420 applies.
psi 5
